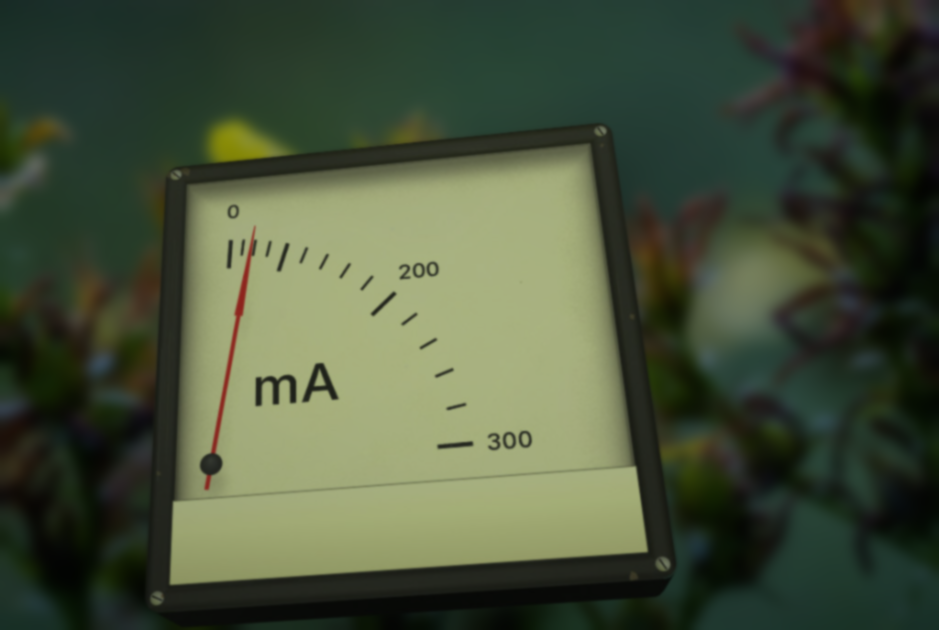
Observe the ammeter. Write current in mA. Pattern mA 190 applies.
mA 60
